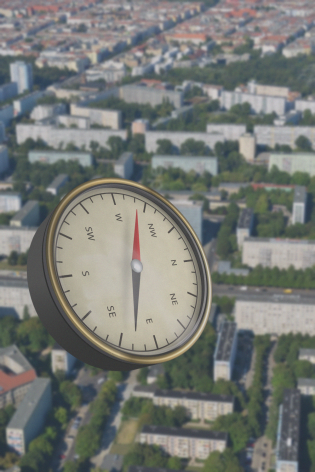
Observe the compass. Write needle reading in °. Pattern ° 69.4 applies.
° 290
